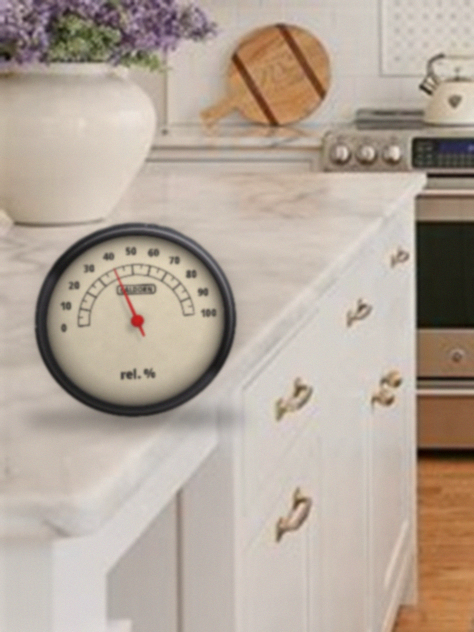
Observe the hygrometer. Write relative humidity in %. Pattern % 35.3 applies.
% 40
